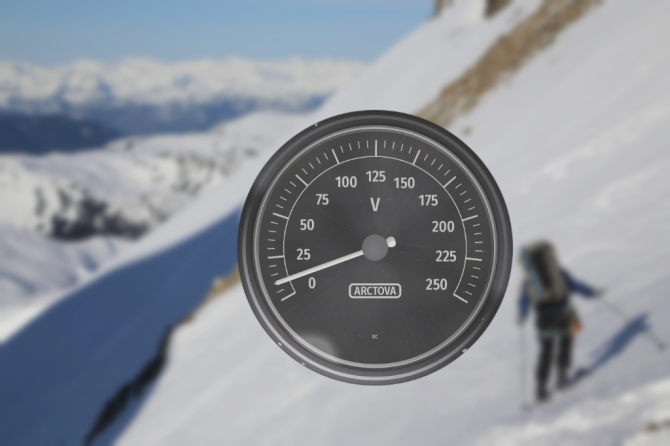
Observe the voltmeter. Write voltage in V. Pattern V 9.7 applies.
V 10
